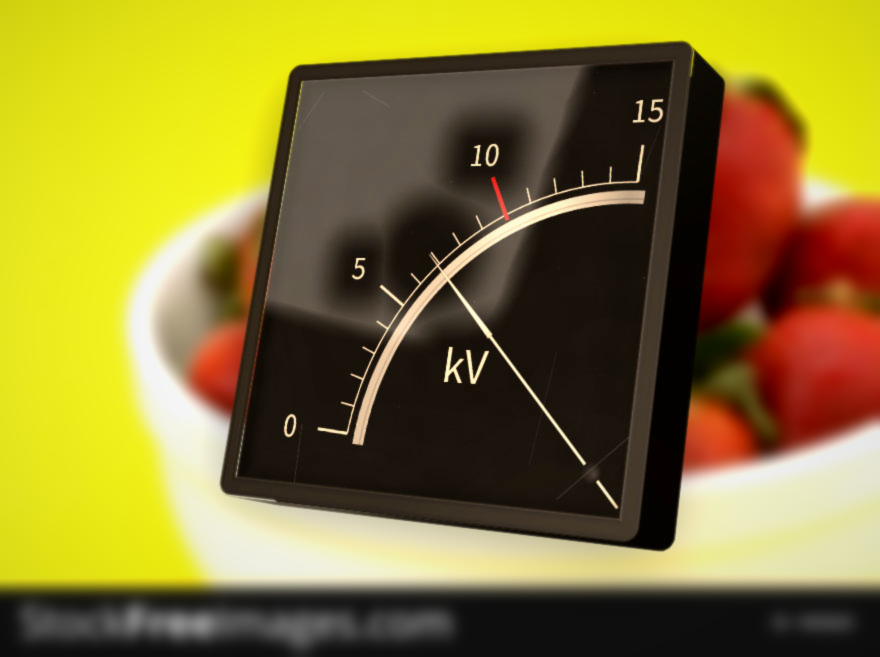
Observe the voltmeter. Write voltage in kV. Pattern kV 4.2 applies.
kV 7
